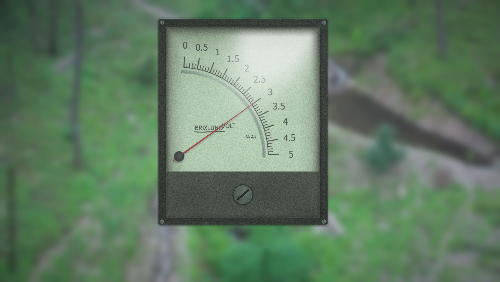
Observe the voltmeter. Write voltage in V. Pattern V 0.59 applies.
V 3
